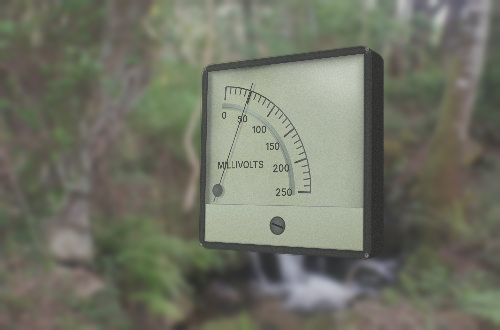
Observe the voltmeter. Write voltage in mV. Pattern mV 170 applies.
mV 50
